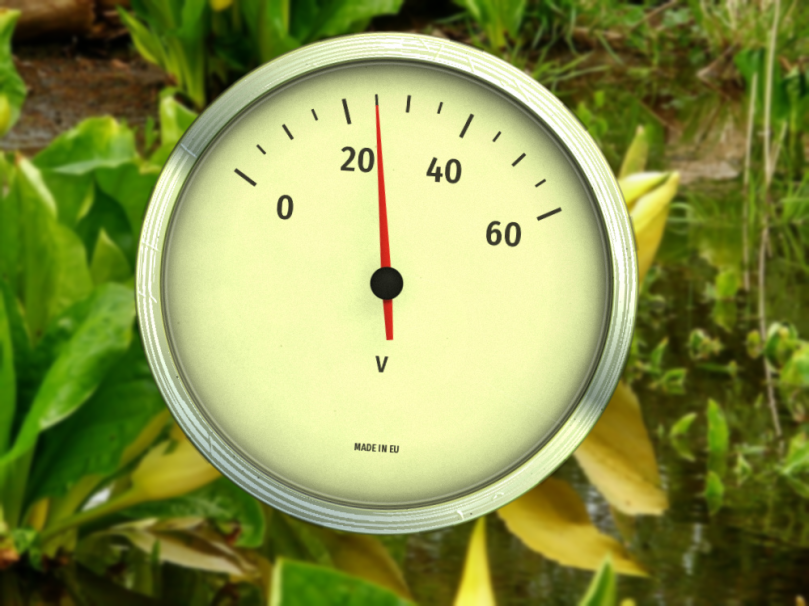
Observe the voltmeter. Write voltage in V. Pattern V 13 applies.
V 25
